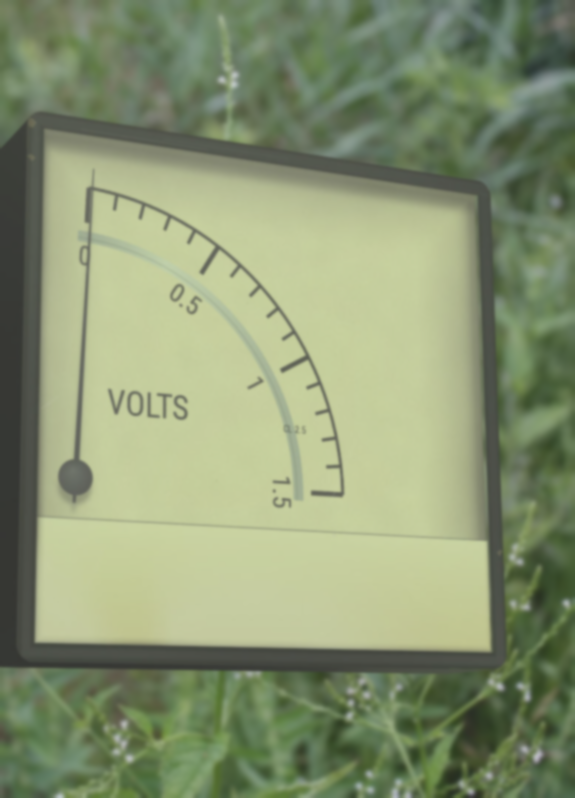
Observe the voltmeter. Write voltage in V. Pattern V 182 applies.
V 0
